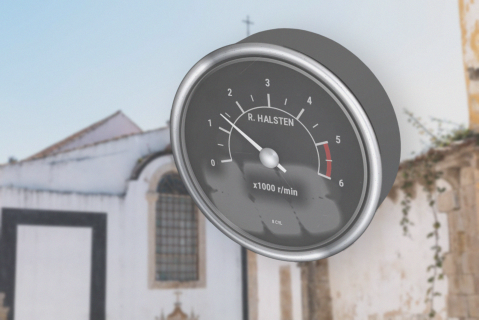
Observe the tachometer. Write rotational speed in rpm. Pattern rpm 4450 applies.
rpm 1500
